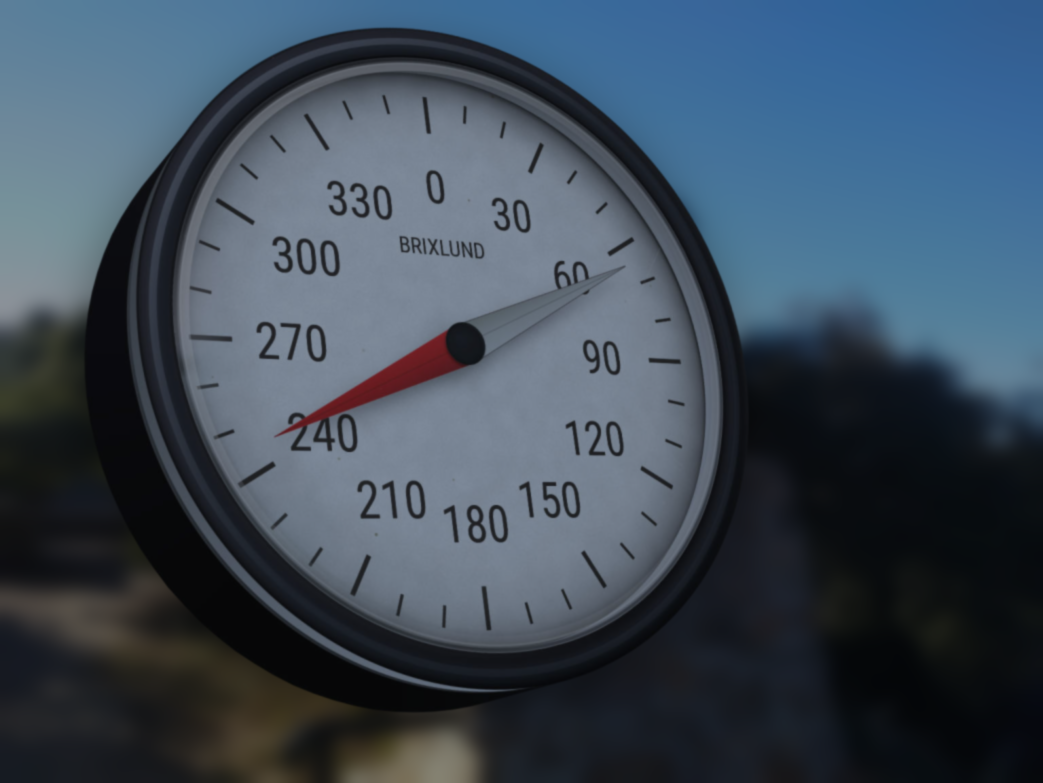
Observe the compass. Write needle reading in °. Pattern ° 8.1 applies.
° 245
